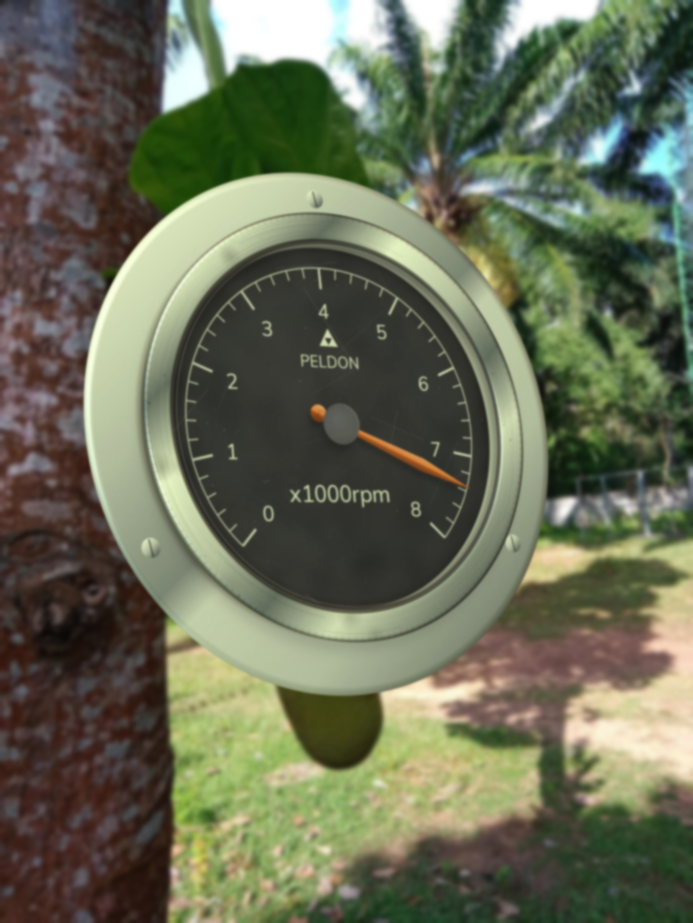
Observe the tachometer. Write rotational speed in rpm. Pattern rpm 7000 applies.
rpm 7400
